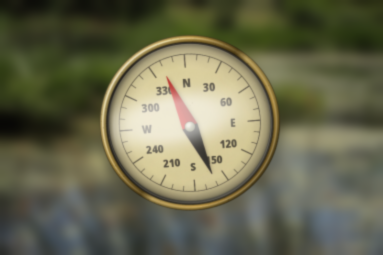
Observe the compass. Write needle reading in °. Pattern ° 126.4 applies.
° 340
